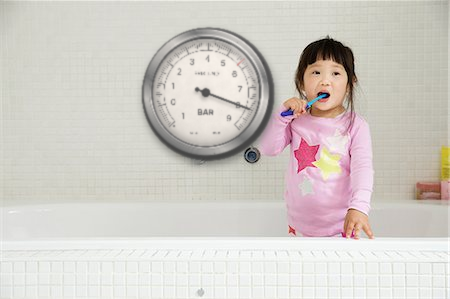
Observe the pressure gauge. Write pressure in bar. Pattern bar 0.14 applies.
bar 8
